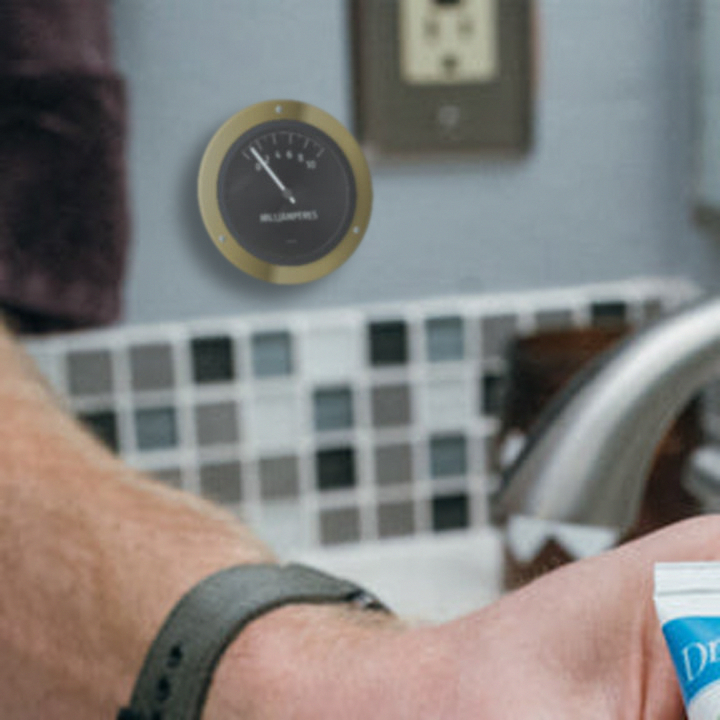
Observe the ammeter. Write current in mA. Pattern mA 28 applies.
mA 1
